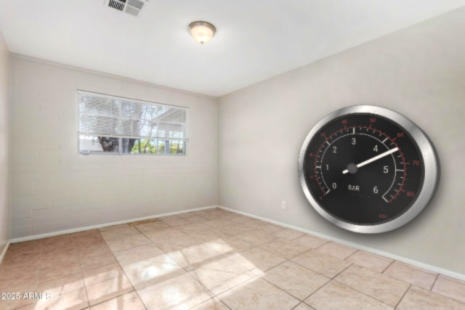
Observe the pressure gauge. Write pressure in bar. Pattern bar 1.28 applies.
bar 4.4
